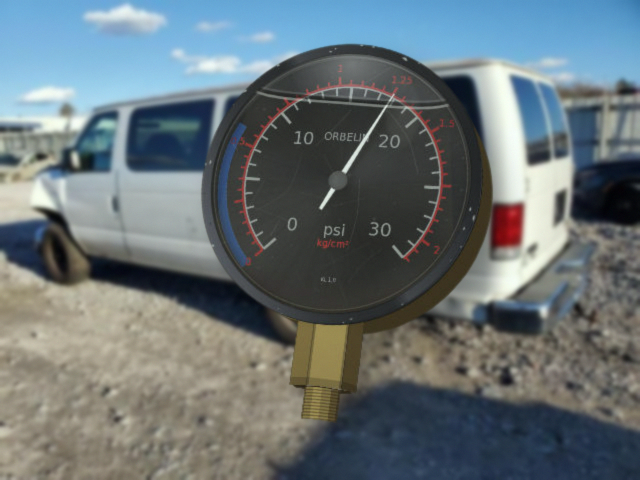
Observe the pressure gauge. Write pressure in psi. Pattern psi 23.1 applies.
psi 18
